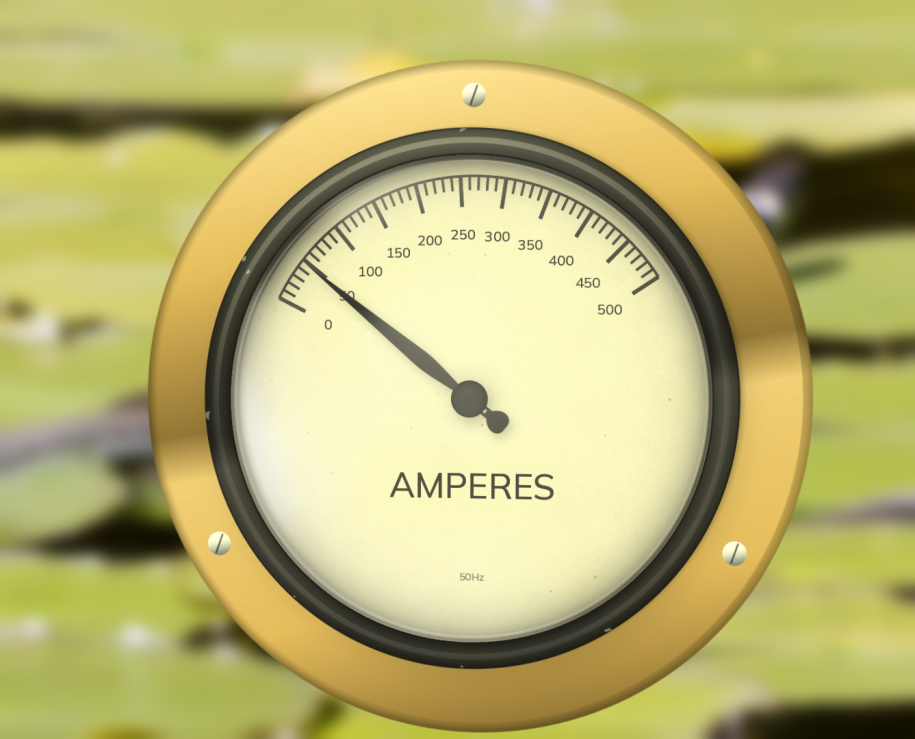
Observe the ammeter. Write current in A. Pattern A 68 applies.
A 50
